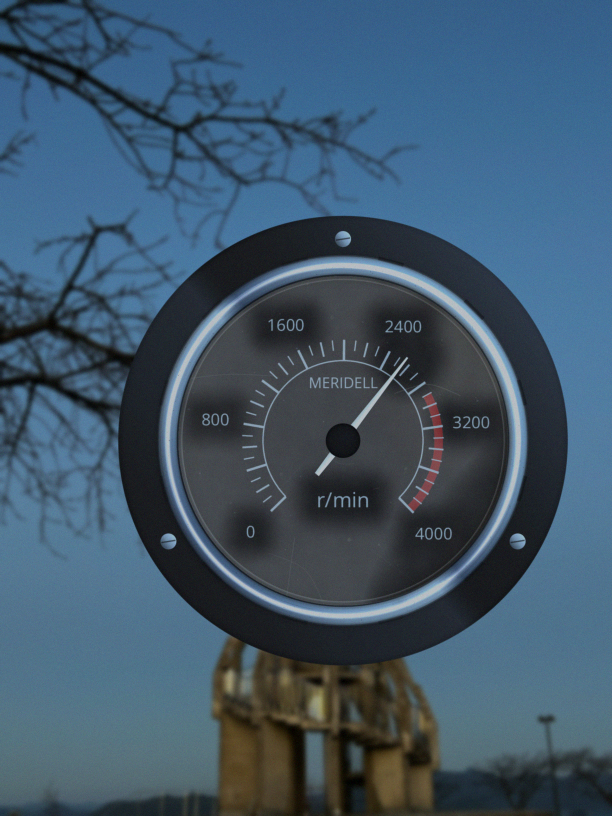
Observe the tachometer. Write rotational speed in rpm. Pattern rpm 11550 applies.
rpm 2550
